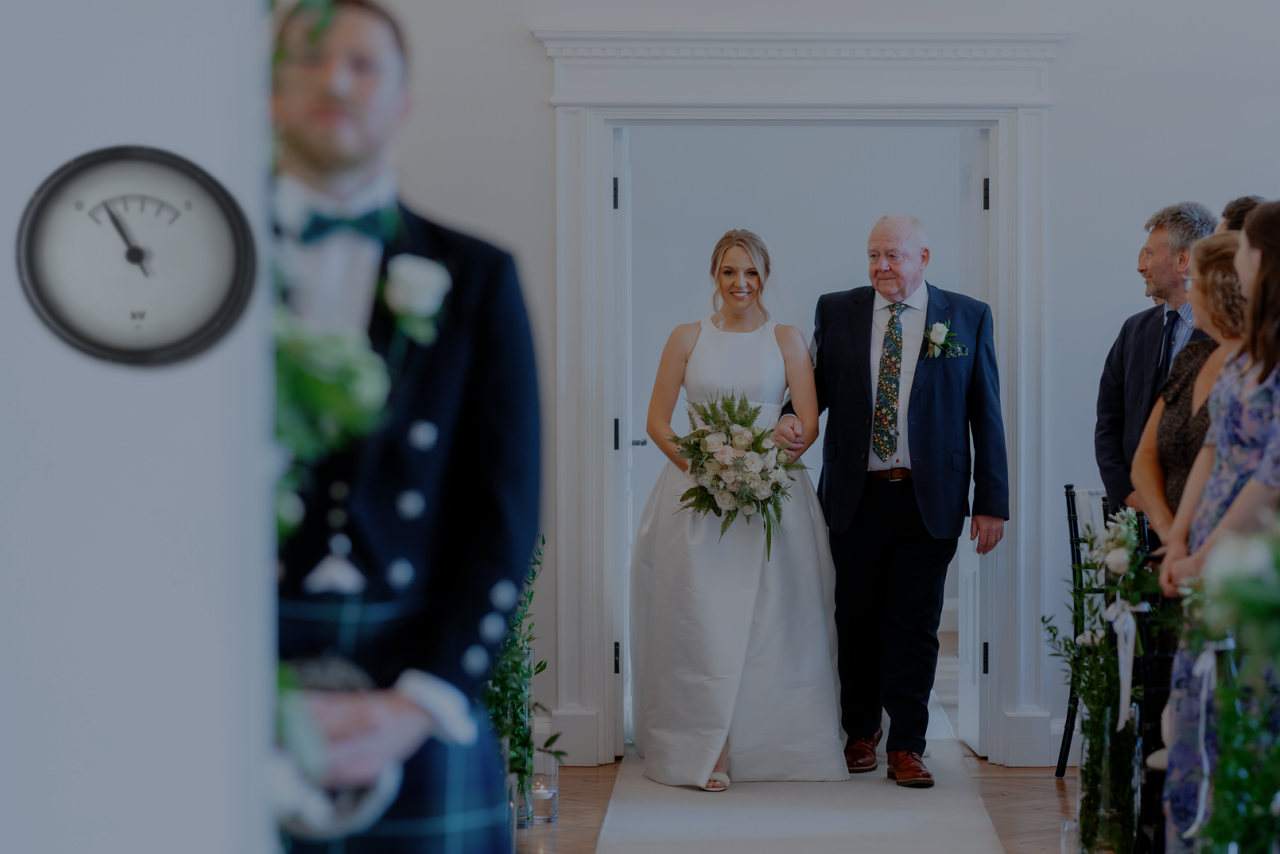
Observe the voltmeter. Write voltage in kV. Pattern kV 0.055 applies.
kV 1
